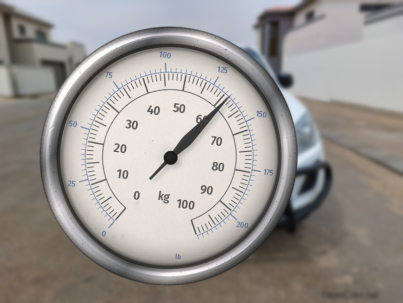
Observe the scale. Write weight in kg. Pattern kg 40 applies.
kg 61
